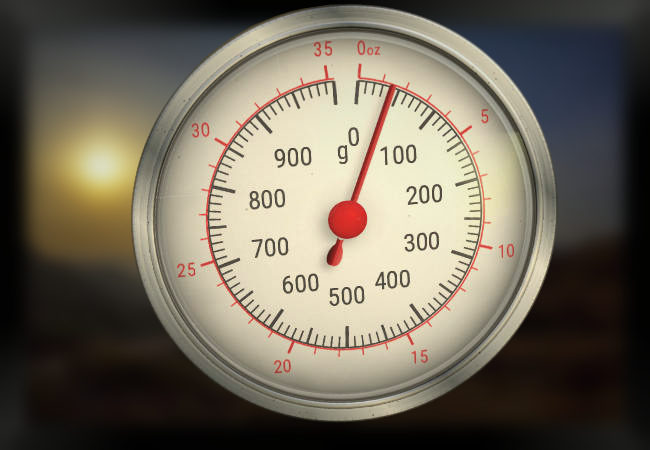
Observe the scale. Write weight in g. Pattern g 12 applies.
g 40
